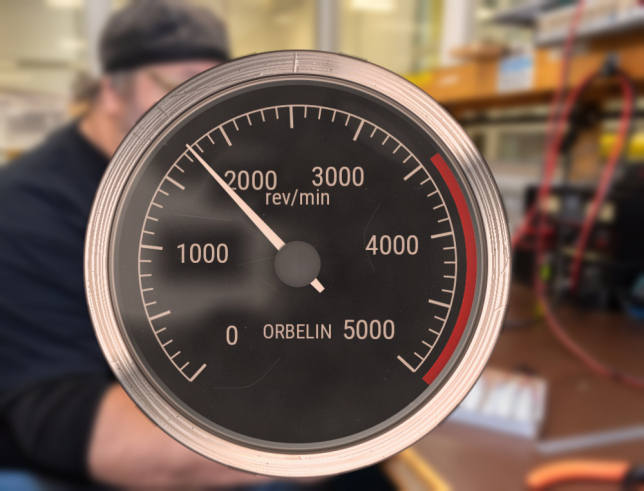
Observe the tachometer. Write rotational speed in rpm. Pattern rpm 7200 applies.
rpm 1750
